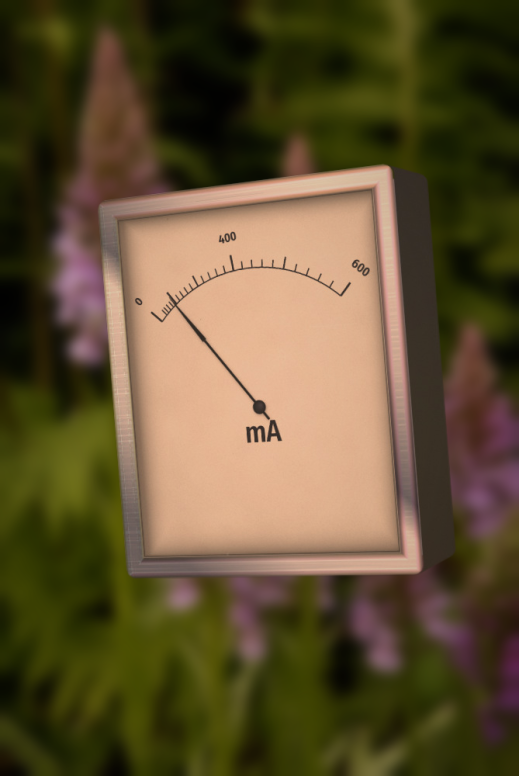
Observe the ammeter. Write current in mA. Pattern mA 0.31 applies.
mA 200
